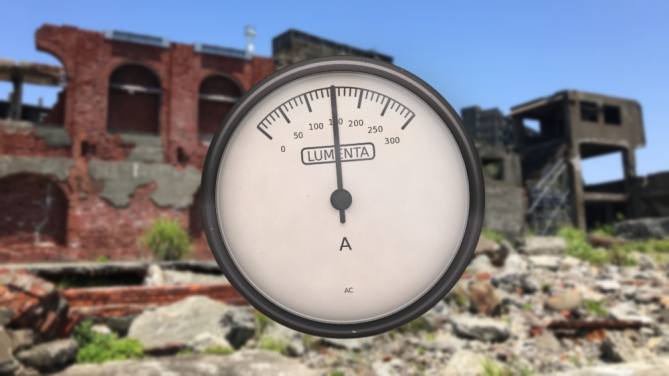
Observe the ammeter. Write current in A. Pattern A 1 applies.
A 150
